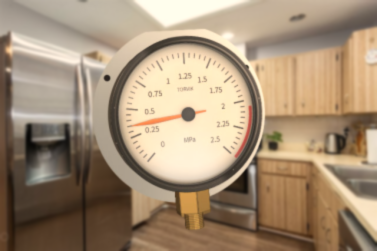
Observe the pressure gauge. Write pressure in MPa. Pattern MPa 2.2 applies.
MPa 0.35
